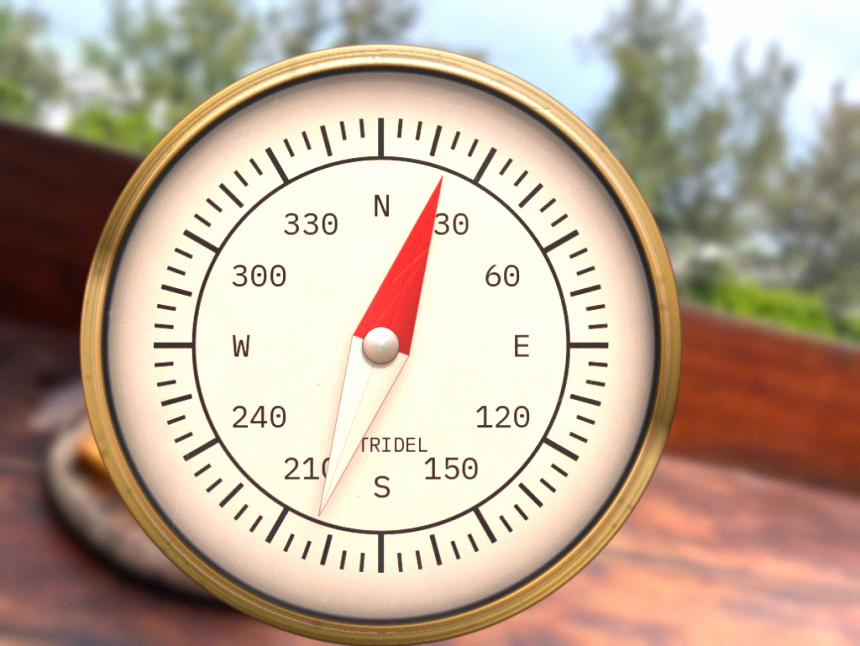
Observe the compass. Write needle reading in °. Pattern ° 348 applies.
° 20
